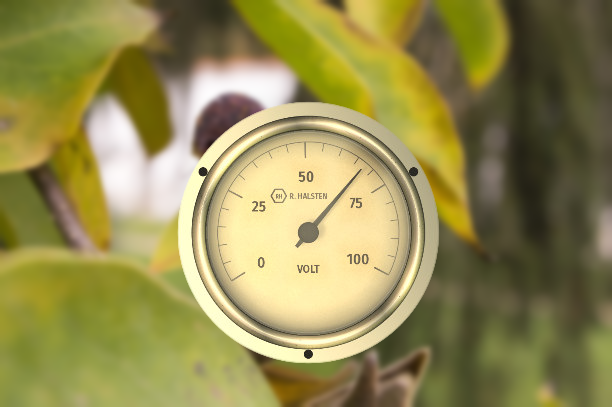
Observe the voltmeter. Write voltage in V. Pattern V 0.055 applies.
V 67.5
